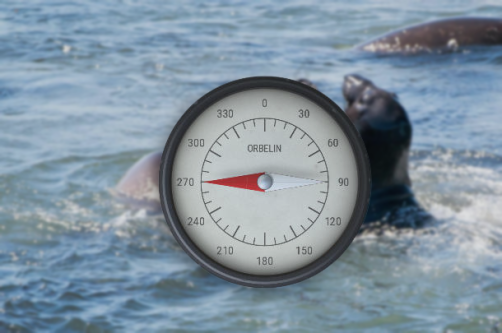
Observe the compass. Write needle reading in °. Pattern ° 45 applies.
° 270
